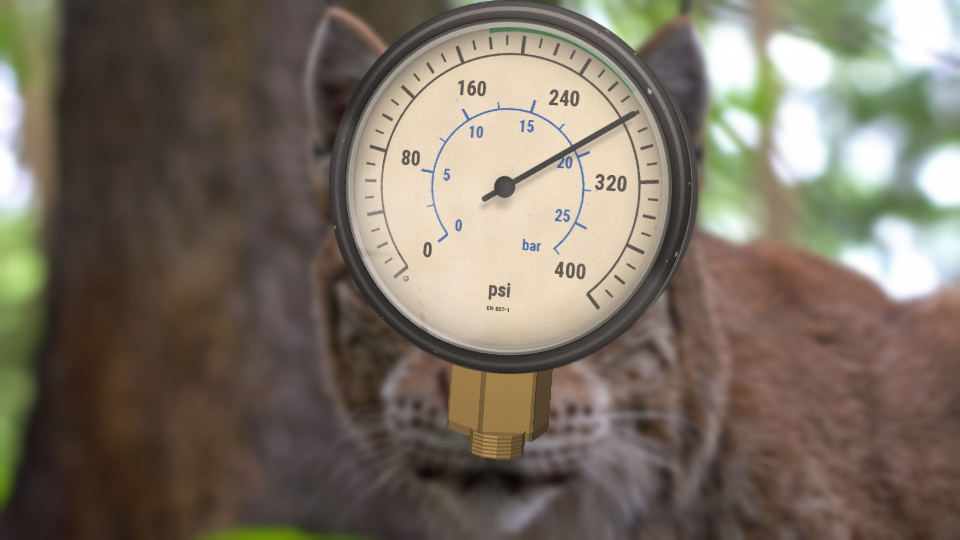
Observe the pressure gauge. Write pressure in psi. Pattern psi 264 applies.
psi 280
